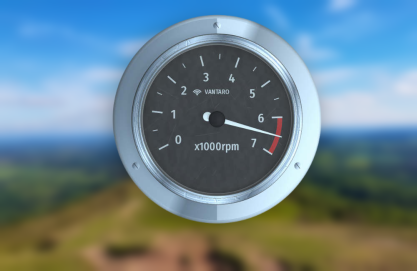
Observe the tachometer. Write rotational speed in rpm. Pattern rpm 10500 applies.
rpm 6500
